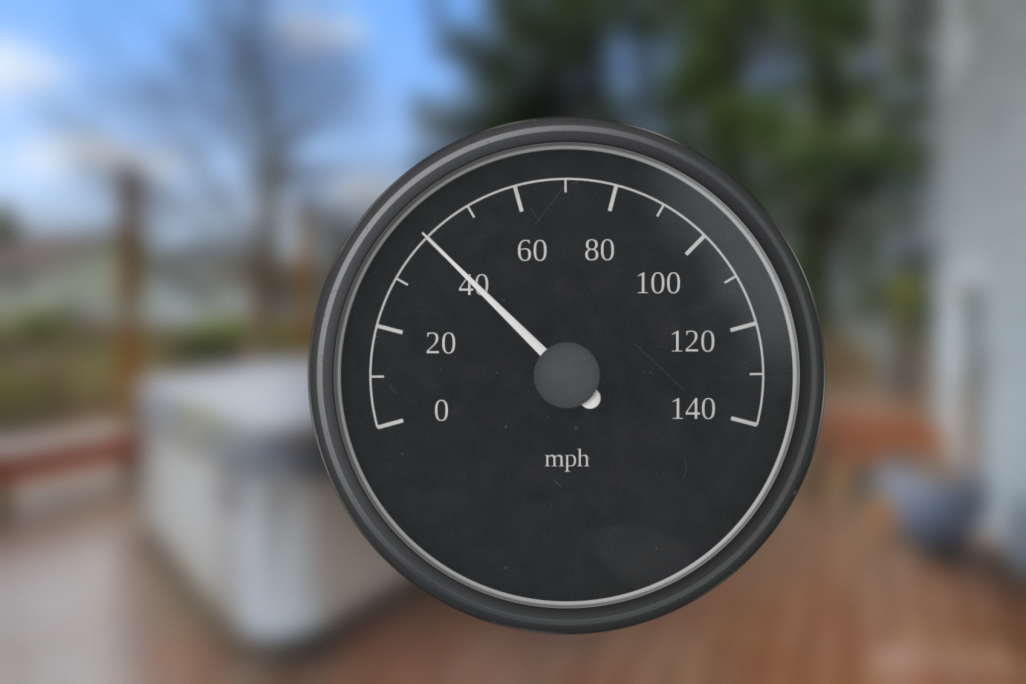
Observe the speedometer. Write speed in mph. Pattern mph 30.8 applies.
mph 40
